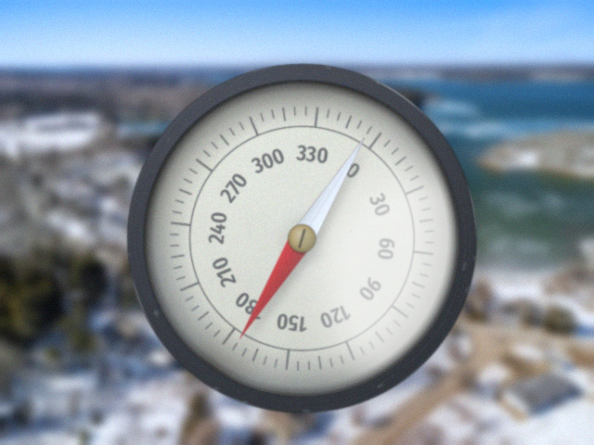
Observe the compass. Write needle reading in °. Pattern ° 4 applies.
° 175
